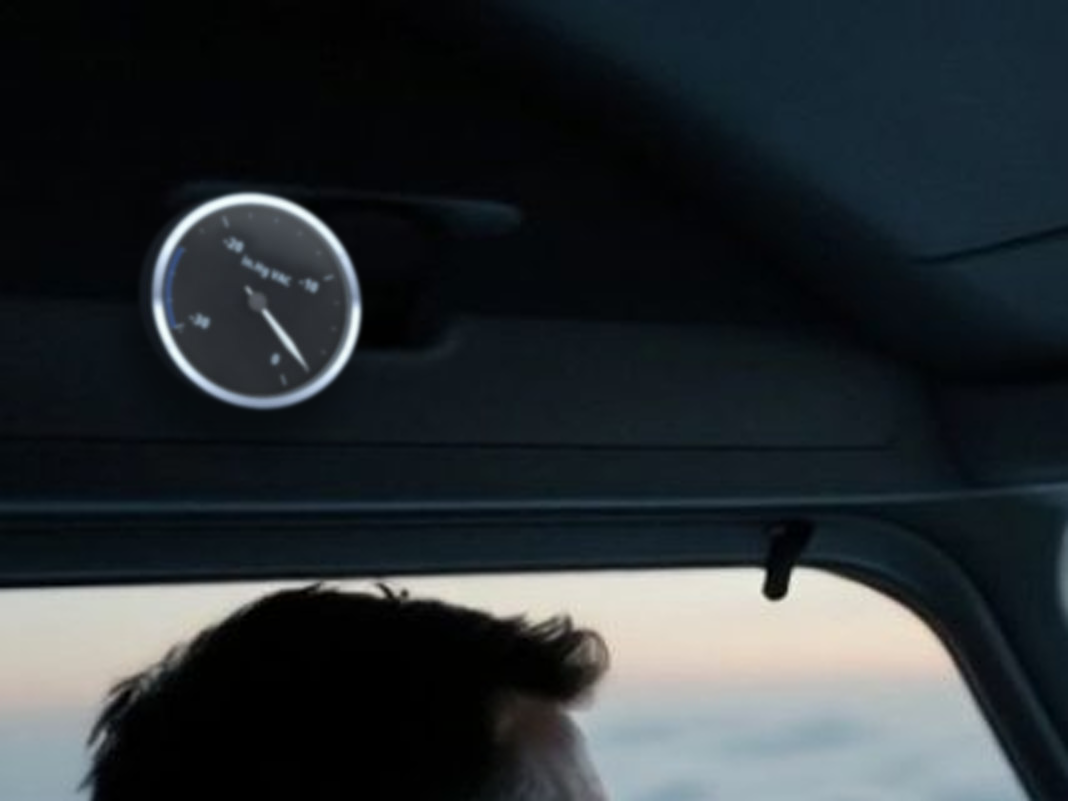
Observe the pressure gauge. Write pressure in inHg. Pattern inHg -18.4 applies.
inHg -2
